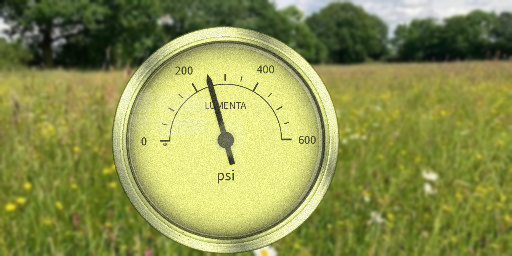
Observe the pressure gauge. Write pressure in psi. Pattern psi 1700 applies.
psi 250
